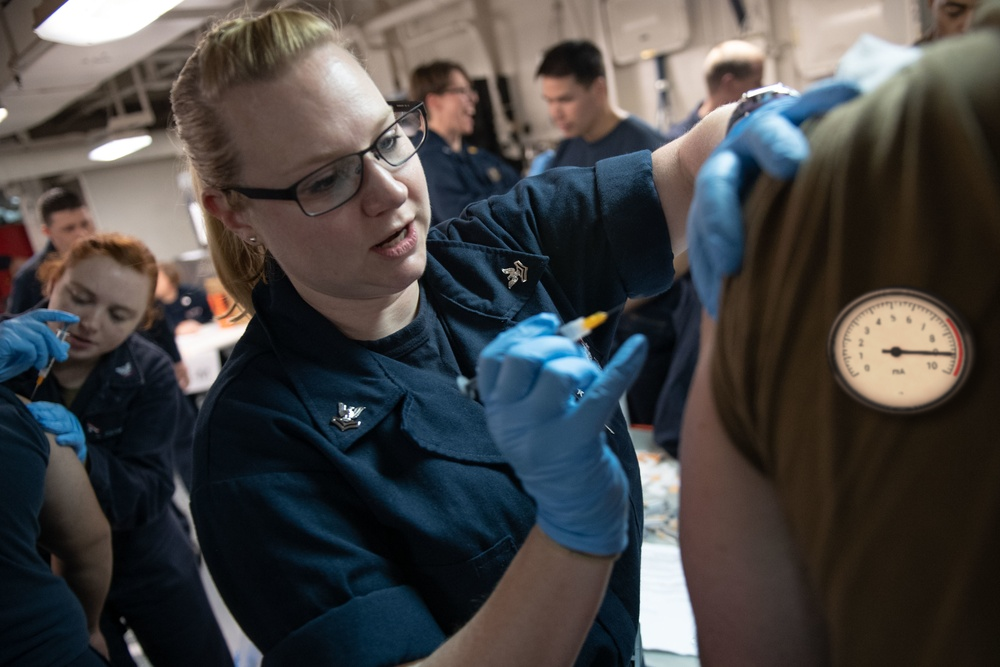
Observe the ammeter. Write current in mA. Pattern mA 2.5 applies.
mA 9
